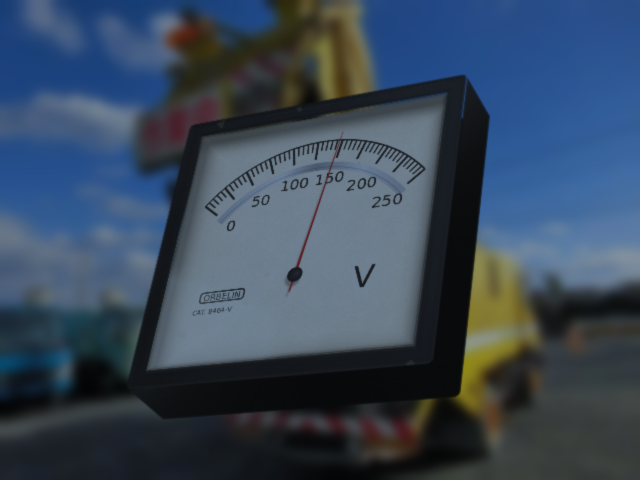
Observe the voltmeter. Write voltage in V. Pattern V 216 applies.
V 150
